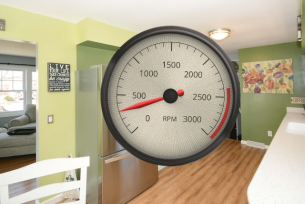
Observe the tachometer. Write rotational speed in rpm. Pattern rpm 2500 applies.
rpm 300
